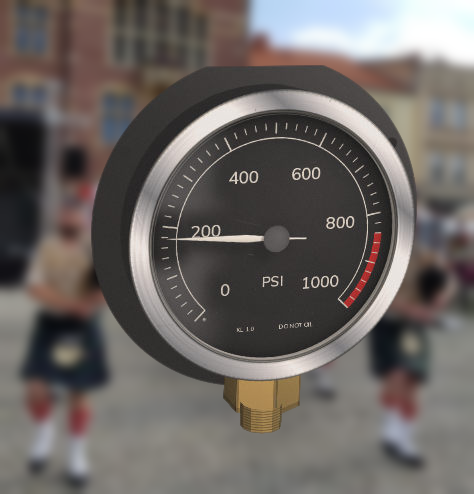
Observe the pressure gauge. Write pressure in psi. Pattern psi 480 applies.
psi 180
